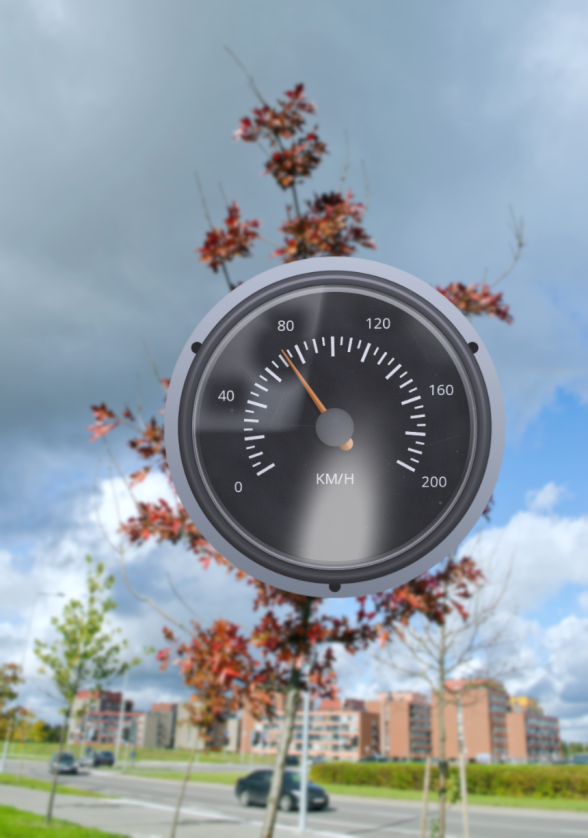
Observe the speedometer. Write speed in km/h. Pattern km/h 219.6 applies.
km/h 72.5
